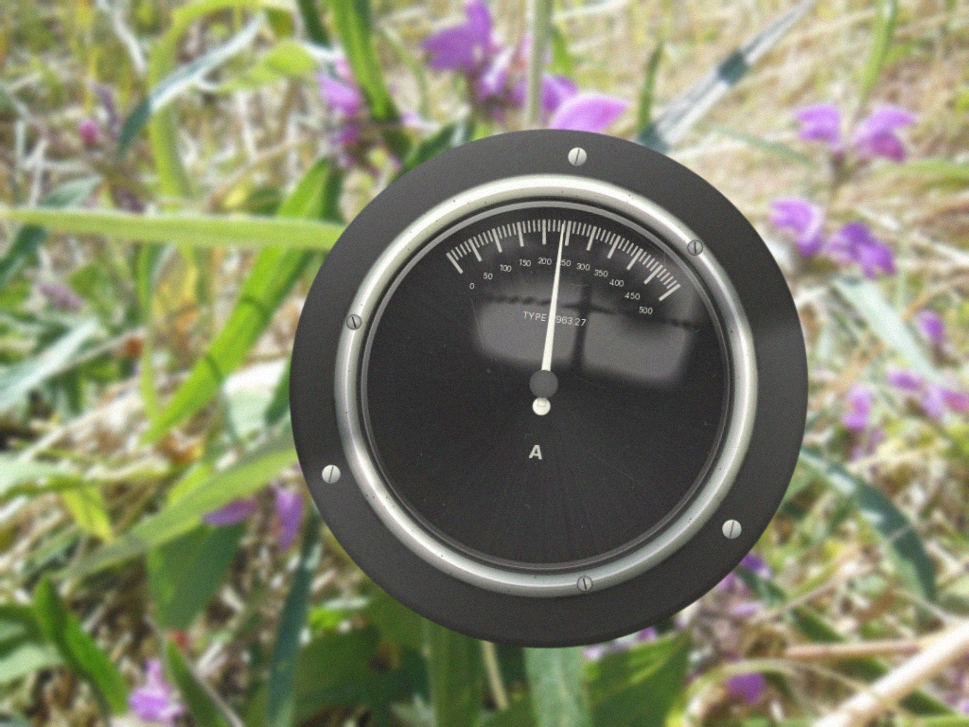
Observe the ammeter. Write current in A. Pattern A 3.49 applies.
A 240
